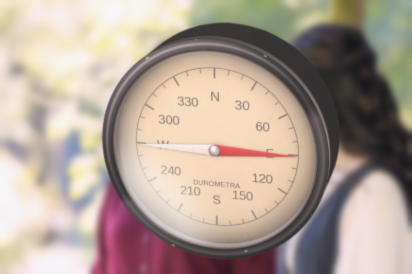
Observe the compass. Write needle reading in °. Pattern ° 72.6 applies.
° 90
